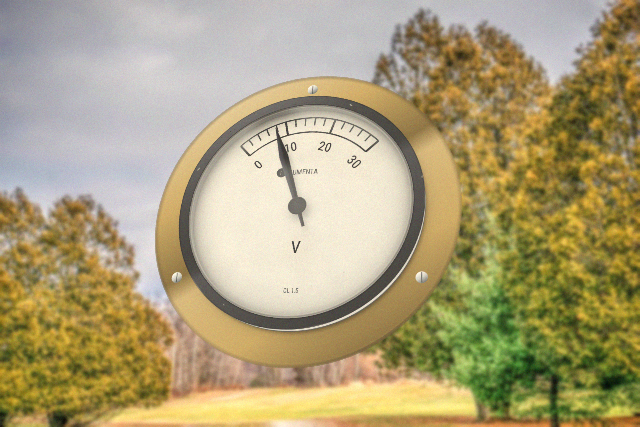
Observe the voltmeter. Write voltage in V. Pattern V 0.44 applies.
V 8
